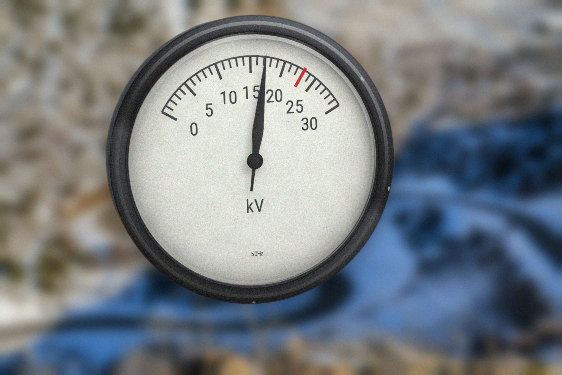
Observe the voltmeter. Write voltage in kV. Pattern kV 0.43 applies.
kV 17
